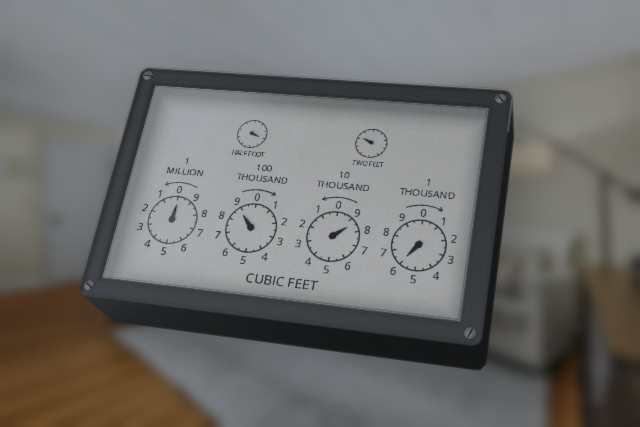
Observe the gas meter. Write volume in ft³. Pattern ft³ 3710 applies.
ft³ 988600
